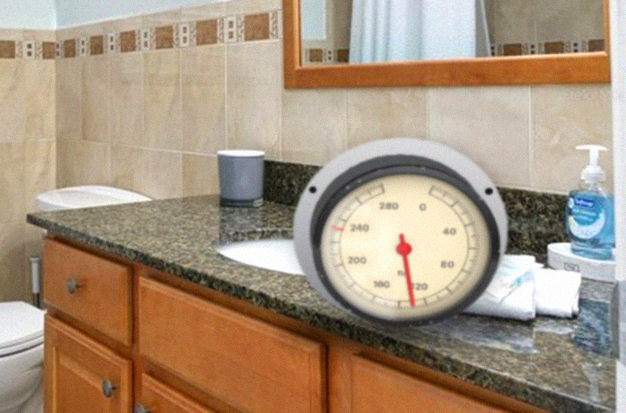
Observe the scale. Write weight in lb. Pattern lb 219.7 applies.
lb 130
